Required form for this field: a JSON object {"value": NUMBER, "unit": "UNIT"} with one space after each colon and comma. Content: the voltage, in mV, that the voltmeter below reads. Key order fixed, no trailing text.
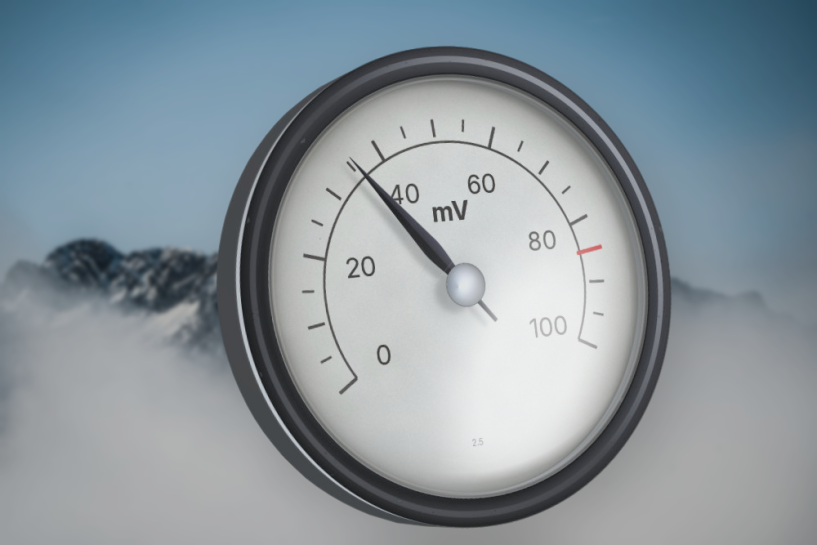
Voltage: {"value": 35, "unit": "mV"}
